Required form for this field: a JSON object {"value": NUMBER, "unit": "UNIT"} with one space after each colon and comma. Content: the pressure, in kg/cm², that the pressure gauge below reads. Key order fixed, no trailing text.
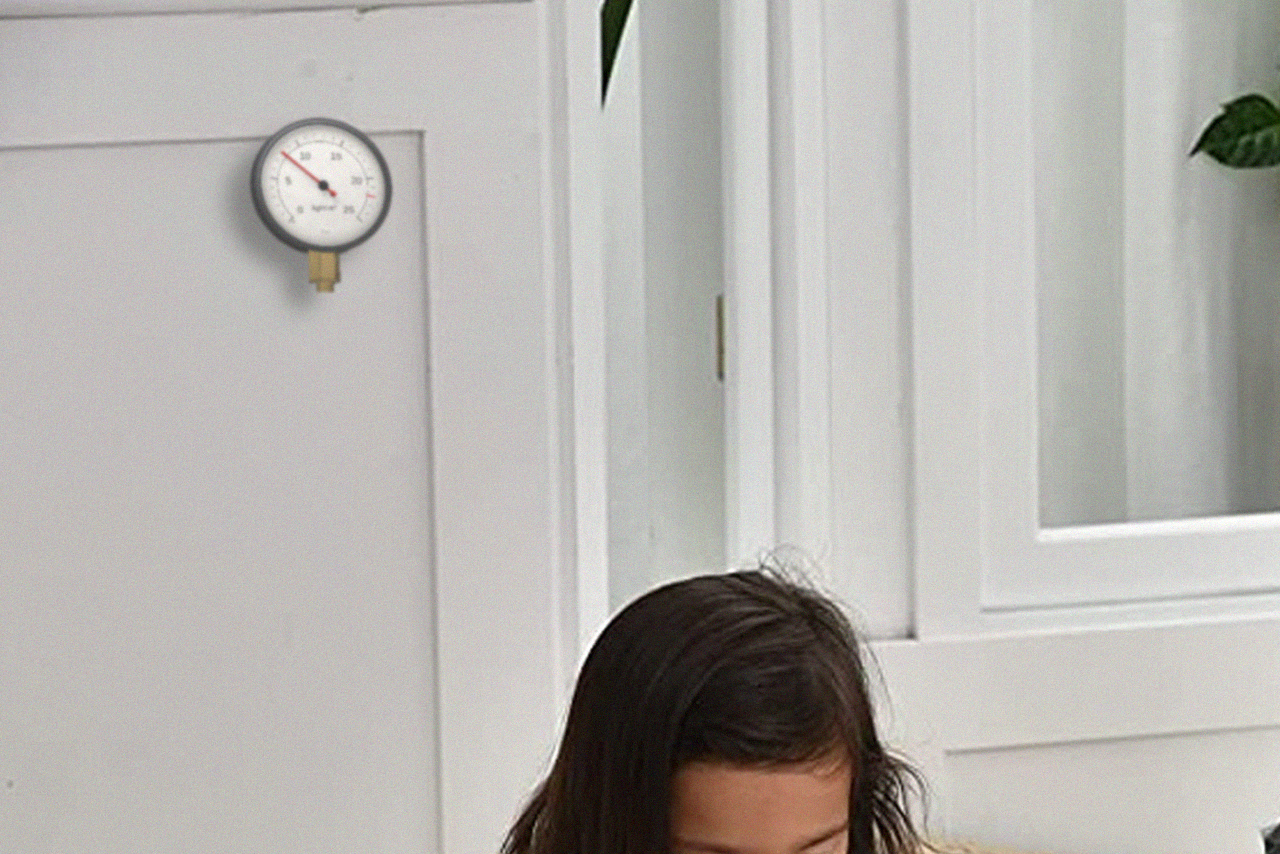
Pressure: {"value": 8, "unit": "kg/cm²"}
